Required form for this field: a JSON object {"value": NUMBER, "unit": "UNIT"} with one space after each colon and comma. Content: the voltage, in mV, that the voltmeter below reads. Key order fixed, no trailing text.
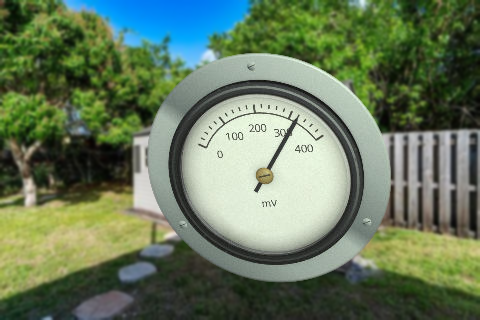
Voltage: {"value": 320, "unit": "mV"}
